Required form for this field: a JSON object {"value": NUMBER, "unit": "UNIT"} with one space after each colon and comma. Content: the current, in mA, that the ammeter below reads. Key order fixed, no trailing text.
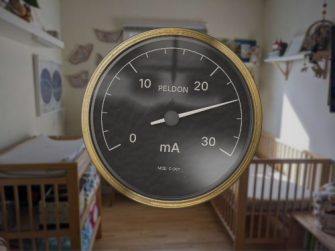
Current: {"value": 24, "unit": "mA"}
